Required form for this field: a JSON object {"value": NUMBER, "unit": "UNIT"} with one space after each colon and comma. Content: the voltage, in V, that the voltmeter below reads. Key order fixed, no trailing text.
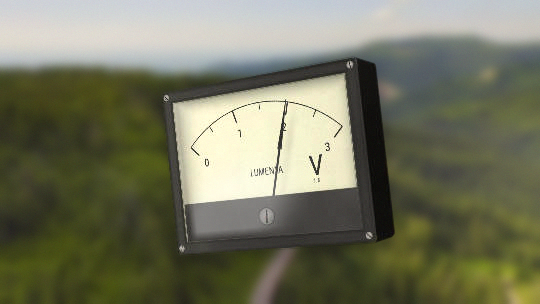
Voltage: {"value": 2, "unit": "V"}
